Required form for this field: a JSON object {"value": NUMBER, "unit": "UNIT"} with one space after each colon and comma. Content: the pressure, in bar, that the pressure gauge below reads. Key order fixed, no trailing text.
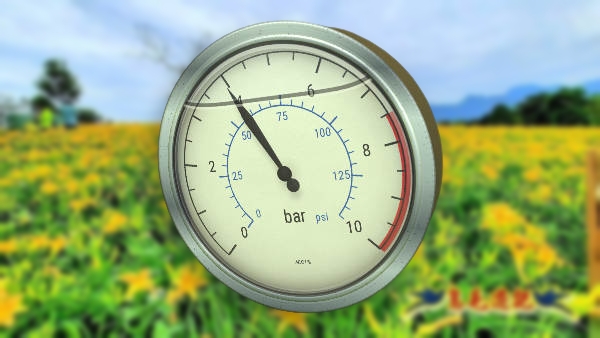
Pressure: {"value": 4, "unit": "bar"}
